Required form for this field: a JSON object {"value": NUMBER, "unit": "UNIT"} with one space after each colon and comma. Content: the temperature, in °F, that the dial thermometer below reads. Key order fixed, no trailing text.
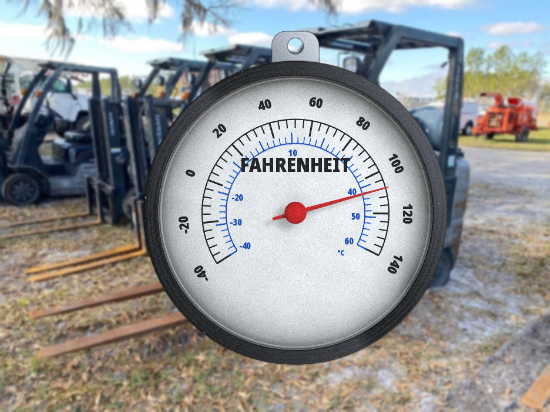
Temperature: {"value": 108, "unit": "°F"}
